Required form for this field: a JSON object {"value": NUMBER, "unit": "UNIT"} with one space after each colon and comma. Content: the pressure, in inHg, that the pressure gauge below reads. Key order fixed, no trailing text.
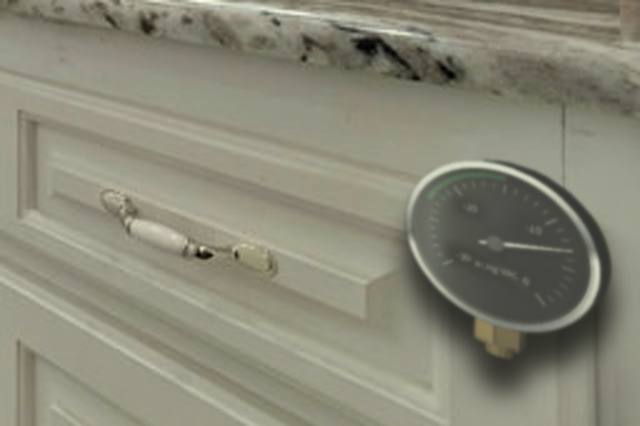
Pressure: {"value": -7, "unit": "inHg"}
